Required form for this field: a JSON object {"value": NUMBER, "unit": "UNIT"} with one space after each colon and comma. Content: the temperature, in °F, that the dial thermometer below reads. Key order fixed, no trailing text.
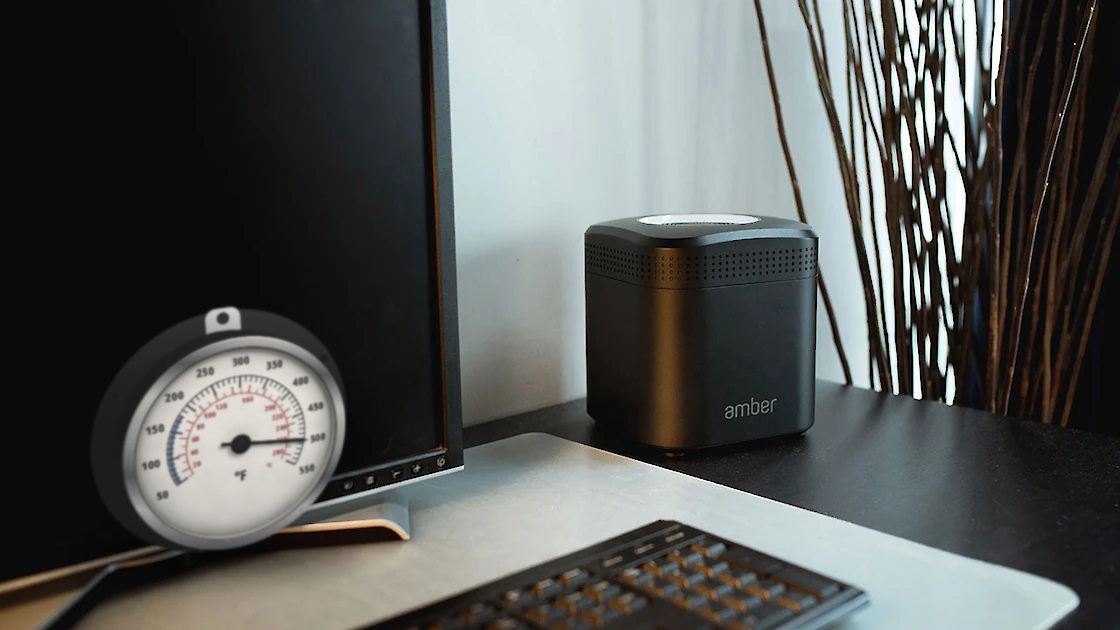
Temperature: {"value": 500, "unit": "°F"}
